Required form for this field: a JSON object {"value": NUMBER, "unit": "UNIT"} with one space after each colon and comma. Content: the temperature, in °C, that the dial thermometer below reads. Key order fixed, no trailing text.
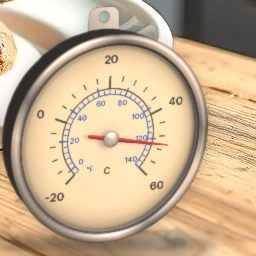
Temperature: {"value": 50, "unit": "°C"}
